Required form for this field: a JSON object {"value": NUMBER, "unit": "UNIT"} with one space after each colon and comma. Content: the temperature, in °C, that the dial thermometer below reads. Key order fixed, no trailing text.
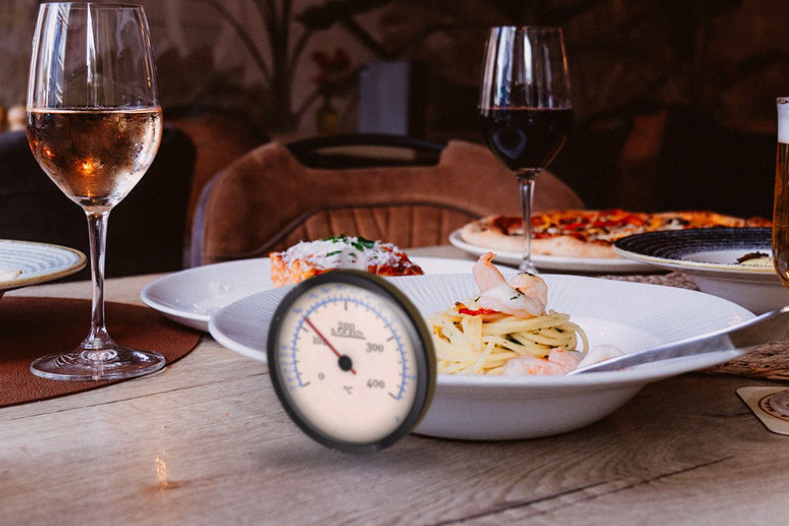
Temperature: {"value": 120, "unit": "°C"}
